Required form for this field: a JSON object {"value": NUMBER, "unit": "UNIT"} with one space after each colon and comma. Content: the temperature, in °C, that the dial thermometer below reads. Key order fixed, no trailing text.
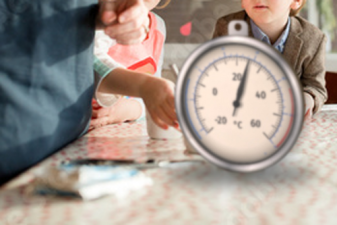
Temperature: {"value": 25, "unit": "°C"}
